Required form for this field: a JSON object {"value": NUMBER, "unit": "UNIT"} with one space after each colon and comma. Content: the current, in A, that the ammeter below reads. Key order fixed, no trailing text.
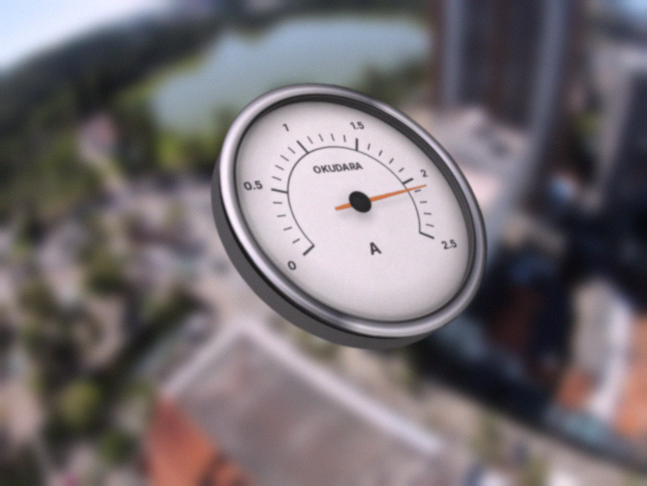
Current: {"value": 2.1, "unit": "A"}
